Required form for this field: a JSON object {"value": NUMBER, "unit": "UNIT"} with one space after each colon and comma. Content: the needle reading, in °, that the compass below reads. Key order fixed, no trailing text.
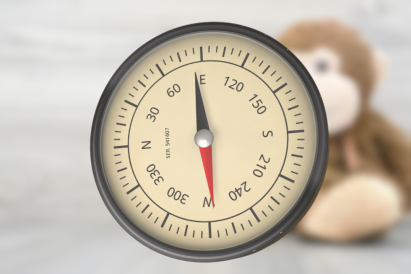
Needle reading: {"value": 265, "unit": "°"}
